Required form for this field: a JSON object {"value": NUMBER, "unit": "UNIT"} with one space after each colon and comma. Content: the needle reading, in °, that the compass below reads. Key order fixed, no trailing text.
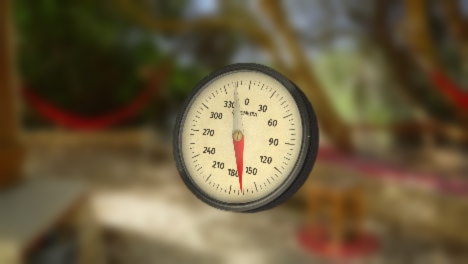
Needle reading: {"value": 165, "unit": "°"}
